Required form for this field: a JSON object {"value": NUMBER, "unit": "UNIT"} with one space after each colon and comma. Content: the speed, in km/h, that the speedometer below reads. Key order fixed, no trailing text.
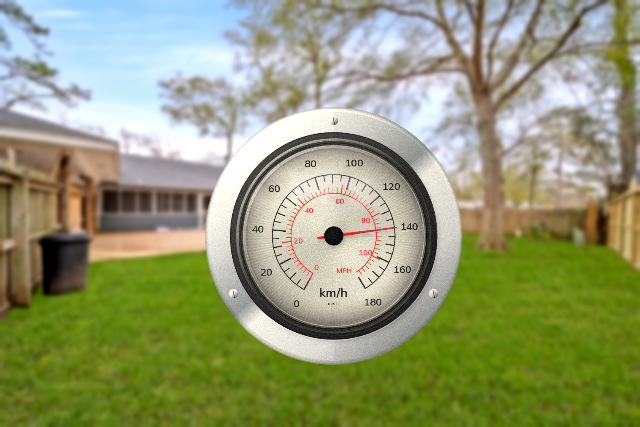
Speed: {"value": 140, "unit": "km/h"}
